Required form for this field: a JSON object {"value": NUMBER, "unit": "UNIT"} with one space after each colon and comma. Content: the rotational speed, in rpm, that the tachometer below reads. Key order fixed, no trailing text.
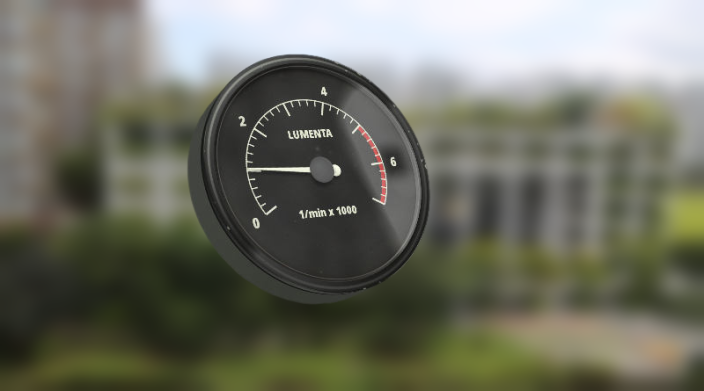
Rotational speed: {"value": 1000, "unit": "rpm"}
